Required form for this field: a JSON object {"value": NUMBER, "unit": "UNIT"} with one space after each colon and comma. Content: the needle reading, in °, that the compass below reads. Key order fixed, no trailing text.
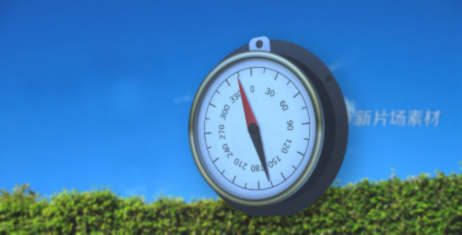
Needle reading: {"value": 345, "unit": "°"}
